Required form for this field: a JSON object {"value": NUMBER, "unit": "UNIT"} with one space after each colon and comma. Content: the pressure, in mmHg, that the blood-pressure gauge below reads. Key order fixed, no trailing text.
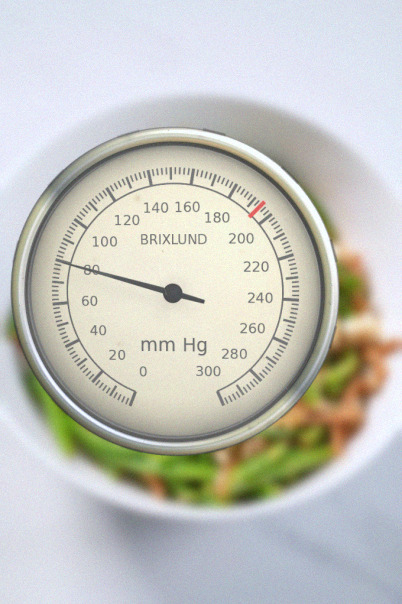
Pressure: {"value": 80, "unit": "mmHg"}
